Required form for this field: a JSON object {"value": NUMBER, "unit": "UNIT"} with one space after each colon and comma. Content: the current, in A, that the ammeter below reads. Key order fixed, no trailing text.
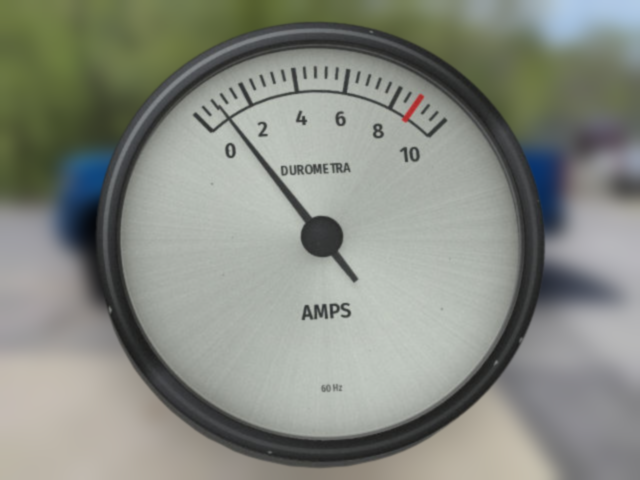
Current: {"value": 0.8, "unit": "A"}
